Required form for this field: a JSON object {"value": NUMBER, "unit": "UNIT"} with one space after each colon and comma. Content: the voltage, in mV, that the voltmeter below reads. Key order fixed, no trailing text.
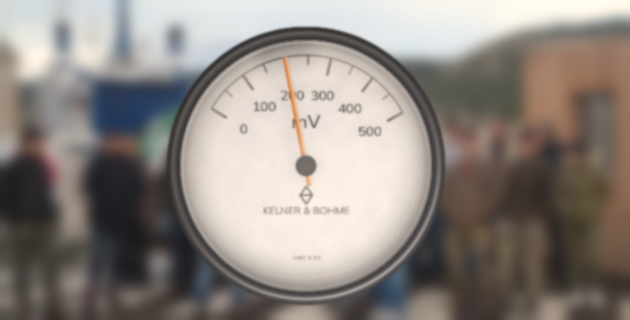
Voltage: {"value": 200, "unit": "mV"}
